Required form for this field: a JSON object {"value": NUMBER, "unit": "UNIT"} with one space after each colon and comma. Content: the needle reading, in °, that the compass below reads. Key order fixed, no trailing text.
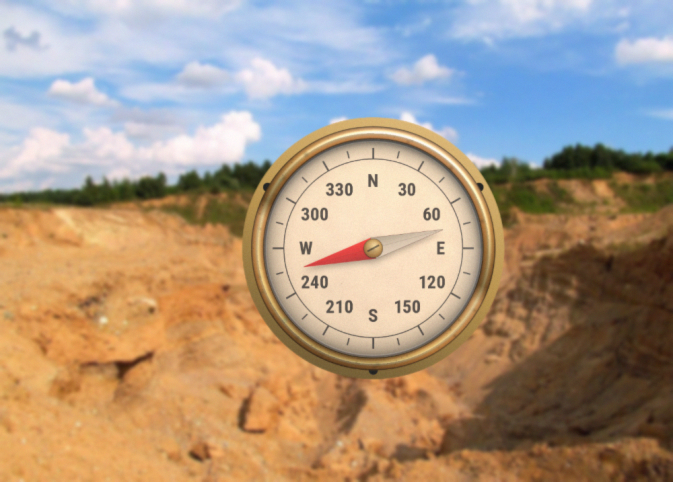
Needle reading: {"value": 255, "unit": "°"}
